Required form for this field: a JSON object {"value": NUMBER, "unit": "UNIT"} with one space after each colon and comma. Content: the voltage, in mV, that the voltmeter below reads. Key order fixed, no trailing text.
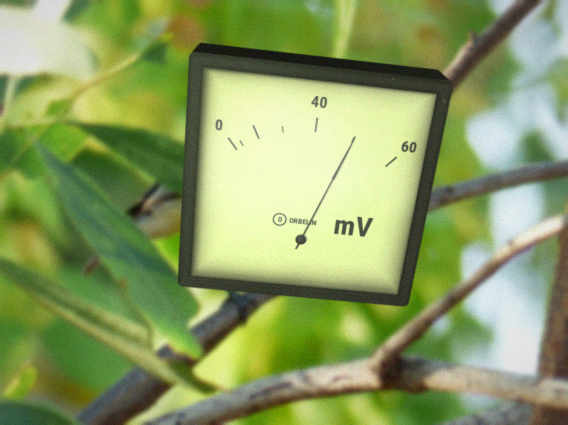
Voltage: {"value": 50, "unit": "mV"}
